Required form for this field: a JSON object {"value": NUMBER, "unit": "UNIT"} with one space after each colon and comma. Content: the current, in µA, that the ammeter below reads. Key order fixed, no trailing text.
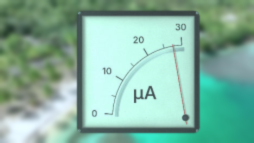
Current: {"value": 27.5, "unit": "µA"}
